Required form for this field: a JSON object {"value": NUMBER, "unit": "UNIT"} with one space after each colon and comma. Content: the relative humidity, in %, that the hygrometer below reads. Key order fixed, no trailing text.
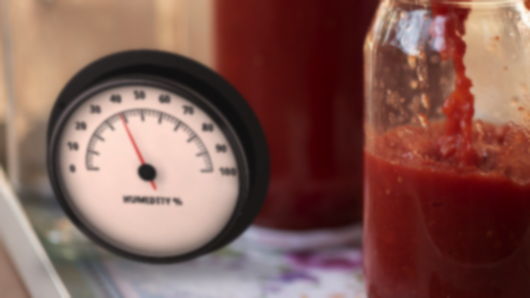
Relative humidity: {"value": 40, "unit": "%"}
